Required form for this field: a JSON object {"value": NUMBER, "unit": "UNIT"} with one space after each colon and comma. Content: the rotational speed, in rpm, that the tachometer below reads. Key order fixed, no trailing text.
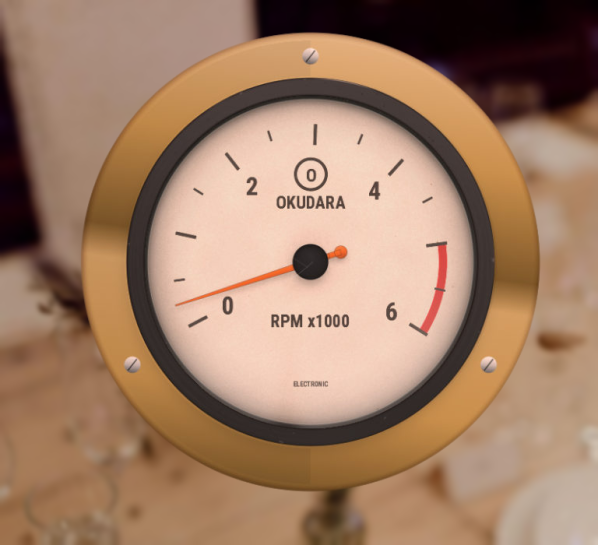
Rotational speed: {"value": 250, "unit": "rpm"}
